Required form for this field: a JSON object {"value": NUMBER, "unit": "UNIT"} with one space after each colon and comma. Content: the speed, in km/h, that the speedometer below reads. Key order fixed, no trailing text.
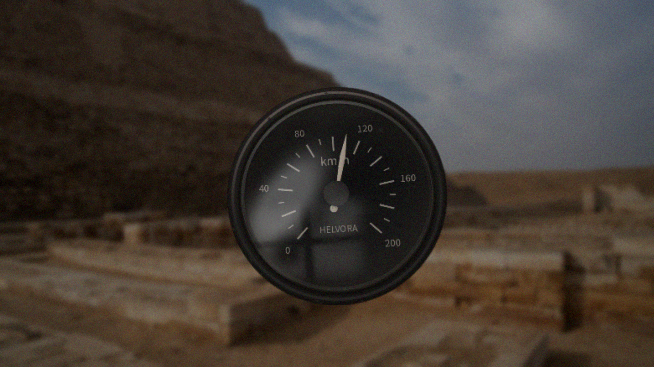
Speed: {"value": 110, "unit": "km/h"}
